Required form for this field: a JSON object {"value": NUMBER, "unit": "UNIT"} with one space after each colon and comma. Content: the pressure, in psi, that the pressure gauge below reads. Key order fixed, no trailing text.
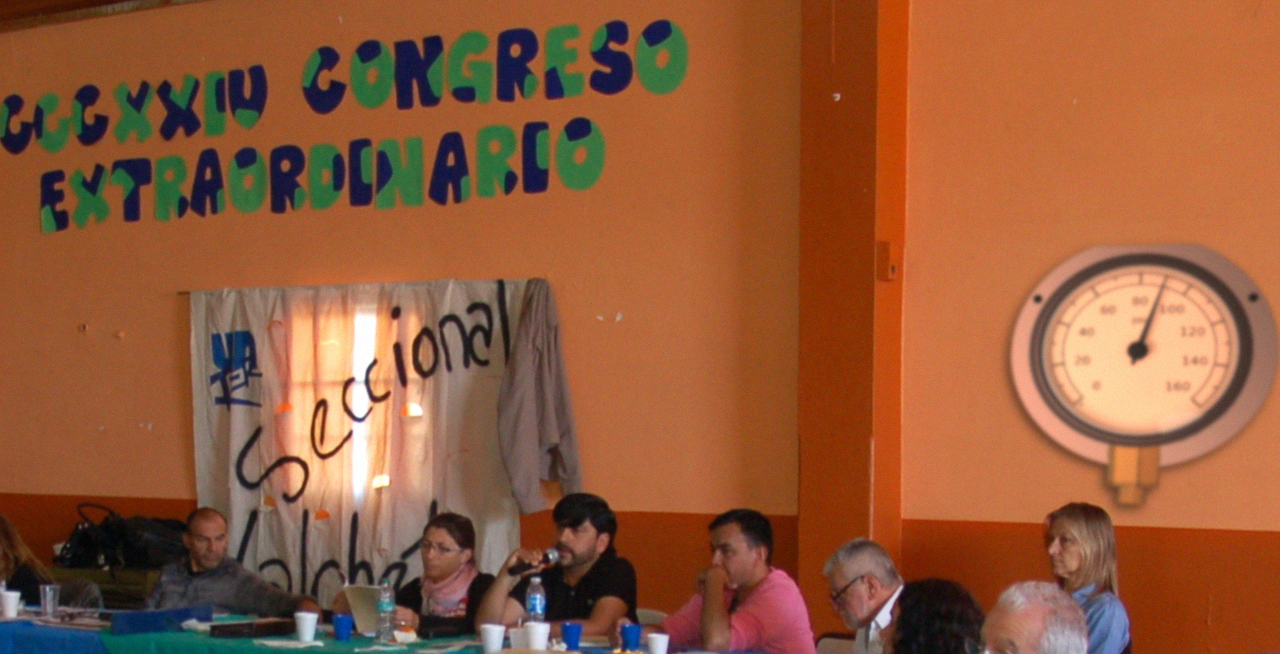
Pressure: {"value": 90, "unit": "psi"}
